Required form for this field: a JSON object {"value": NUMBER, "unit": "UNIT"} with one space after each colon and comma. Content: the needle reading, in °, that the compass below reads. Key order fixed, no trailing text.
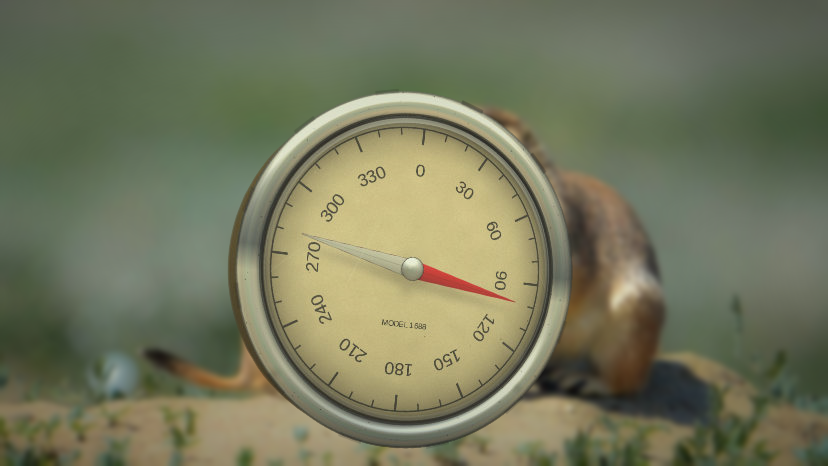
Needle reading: {"value": 100, "unit": "°"}
